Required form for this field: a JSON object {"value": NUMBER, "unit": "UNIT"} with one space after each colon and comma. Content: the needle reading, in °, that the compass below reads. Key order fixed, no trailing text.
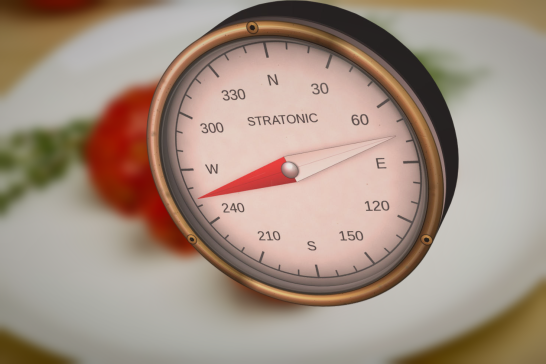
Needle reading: {"value": 255, "unit": "°"}
